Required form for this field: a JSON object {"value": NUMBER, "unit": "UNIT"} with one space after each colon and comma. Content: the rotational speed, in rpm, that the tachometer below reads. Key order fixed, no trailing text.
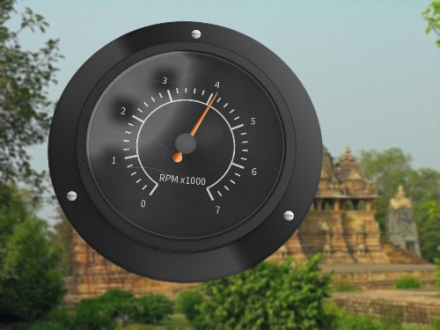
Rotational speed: {"value": 4100, "unit": "rpm"}
